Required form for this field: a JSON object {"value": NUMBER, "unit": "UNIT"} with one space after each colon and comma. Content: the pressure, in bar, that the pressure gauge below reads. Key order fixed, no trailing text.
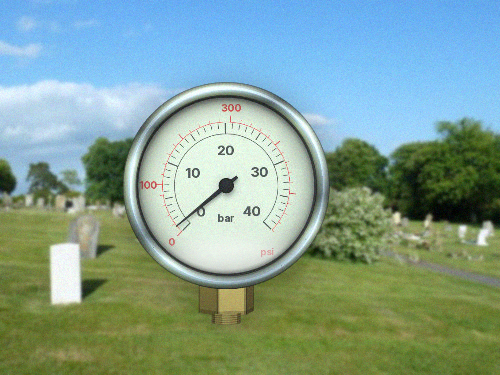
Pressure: {"value": 1, "unit": "bar"}
